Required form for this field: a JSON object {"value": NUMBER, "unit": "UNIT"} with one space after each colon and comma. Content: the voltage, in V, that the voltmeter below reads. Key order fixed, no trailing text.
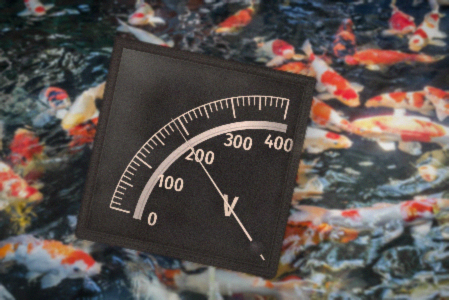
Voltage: {"value": 190, "unit": "V"}
